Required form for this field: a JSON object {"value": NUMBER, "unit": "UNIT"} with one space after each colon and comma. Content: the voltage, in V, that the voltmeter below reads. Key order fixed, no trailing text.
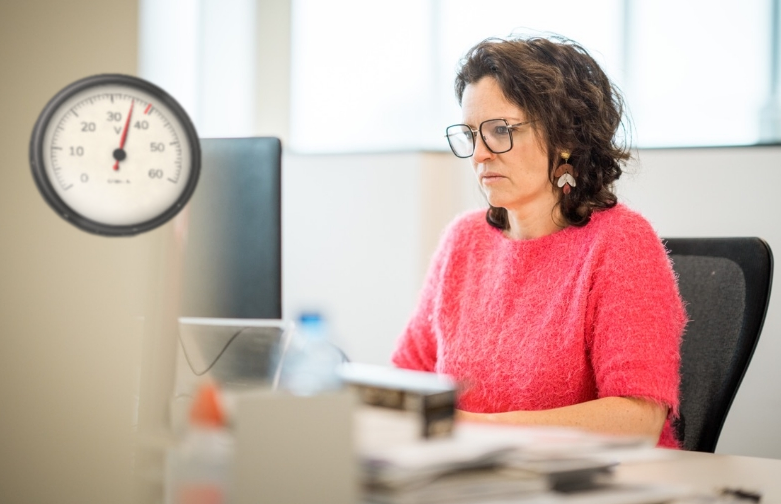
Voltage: {"value": 35, "unit": "V"}
